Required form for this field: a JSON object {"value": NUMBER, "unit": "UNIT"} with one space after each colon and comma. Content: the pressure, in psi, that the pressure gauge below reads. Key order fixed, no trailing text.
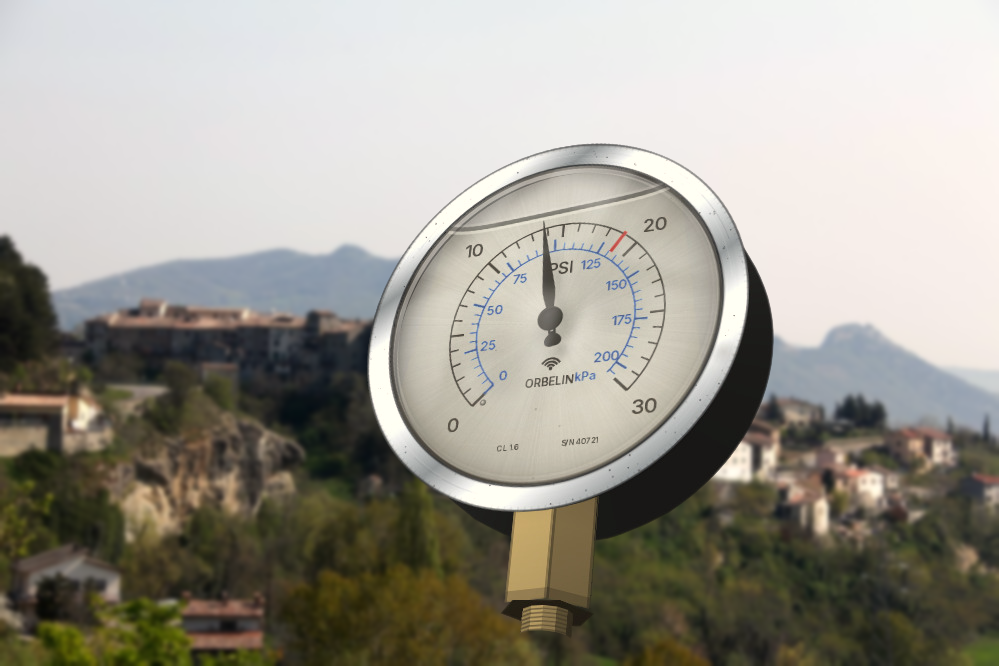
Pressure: {"value": 14, "unit": "psi"}
